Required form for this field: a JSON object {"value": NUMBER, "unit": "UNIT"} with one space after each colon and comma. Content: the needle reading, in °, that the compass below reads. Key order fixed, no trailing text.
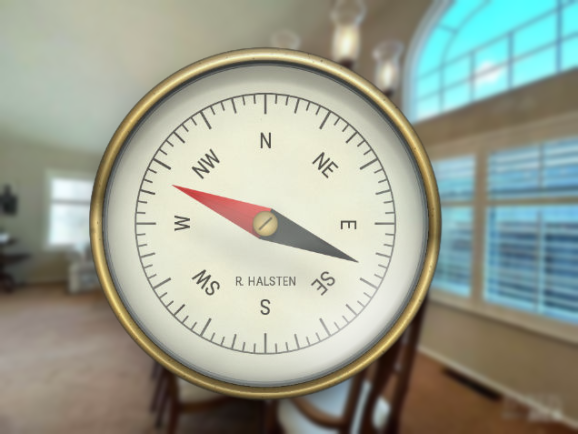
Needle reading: {"value": 292.5, "unit": "°"}
